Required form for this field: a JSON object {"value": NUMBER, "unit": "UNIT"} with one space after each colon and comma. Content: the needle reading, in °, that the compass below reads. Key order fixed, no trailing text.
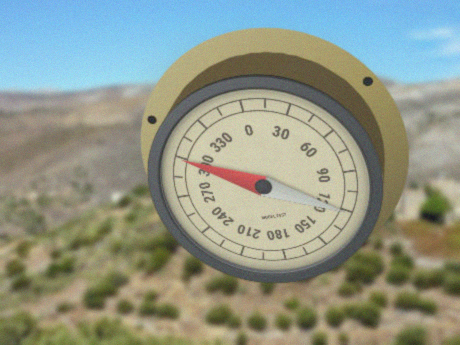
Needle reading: {"value": 300, "unit": "°"}
